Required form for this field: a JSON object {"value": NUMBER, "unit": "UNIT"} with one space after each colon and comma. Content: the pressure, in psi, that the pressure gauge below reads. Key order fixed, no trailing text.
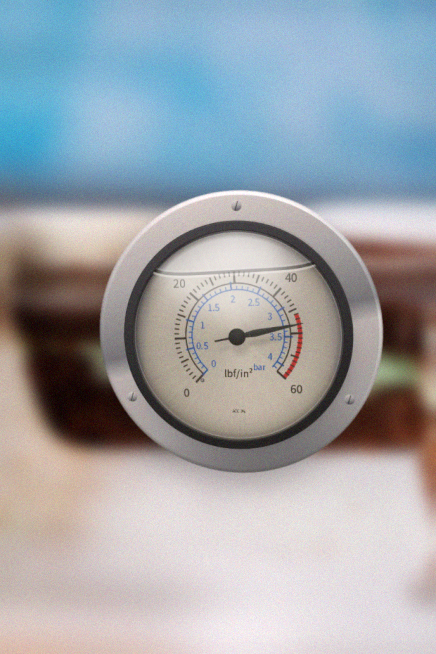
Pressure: {"value": 48, "unit": "psi"}
